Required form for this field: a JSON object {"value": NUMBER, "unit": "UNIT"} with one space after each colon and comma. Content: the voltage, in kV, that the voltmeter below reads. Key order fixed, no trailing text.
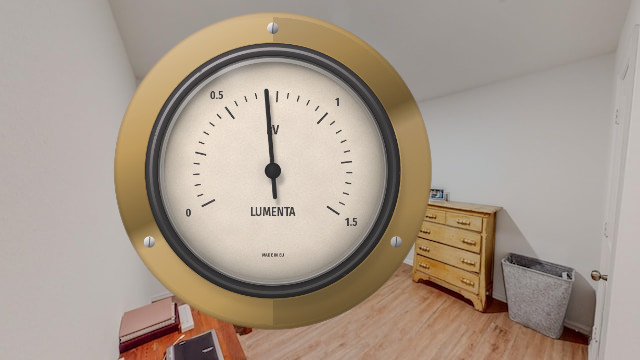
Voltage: {"value": 0.7, "unit": "kV"}
